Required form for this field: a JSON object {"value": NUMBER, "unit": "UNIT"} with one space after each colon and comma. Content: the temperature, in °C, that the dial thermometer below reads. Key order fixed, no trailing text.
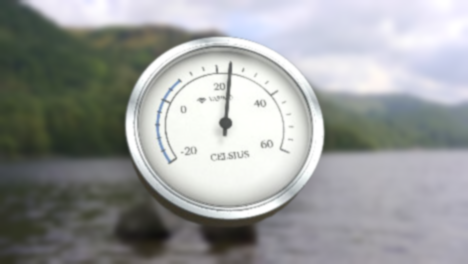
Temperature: {"value": 24, "unit": "°C"}
